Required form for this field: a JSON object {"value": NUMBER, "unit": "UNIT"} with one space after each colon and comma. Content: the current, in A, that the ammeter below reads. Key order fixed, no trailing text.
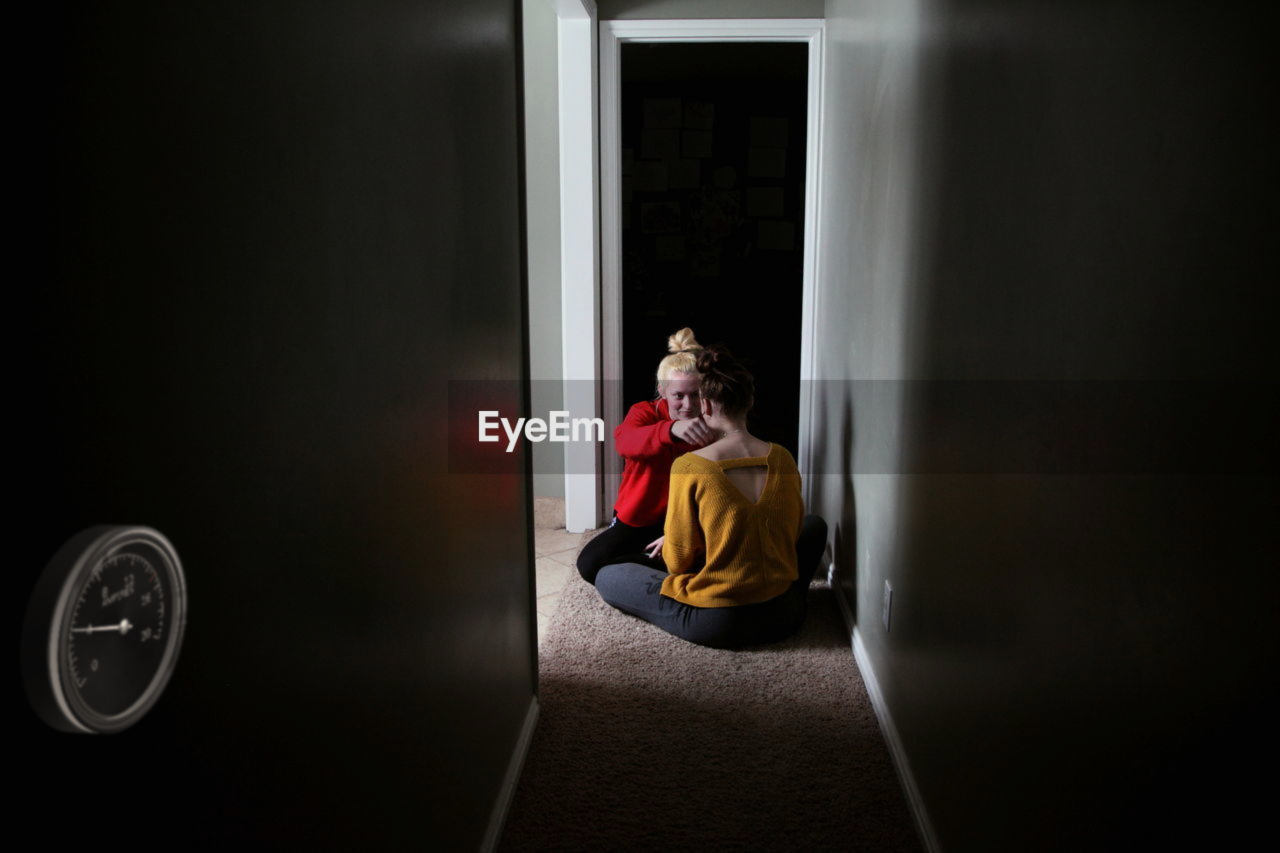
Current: {"value": 4, "unit": "A"}
